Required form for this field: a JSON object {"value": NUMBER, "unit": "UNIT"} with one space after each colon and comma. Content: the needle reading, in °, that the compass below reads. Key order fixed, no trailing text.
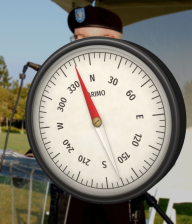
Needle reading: {"value": 345, "unit": "°"}
